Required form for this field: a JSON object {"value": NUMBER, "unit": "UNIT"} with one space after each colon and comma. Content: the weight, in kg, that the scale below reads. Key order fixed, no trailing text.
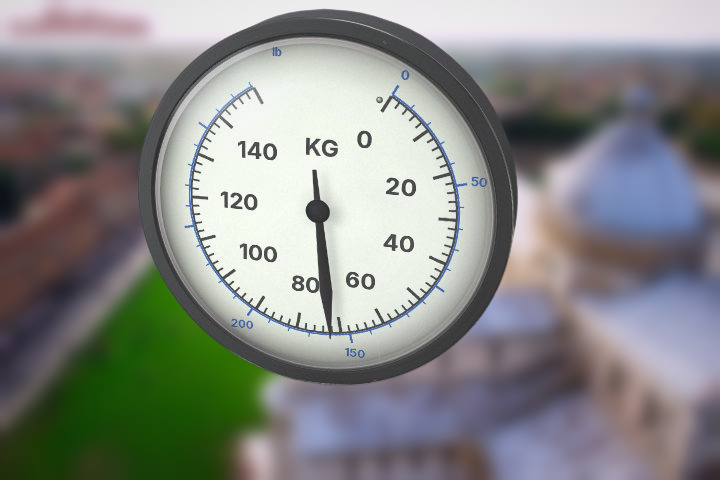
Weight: {"value": 72, "unit": "kg"}
